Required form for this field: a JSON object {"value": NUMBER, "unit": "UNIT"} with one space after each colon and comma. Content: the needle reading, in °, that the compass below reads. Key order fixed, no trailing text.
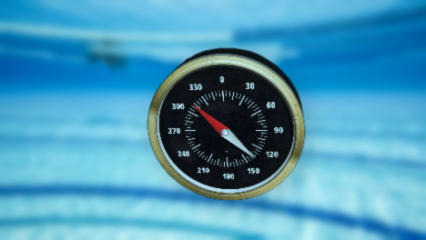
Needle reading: {"value": 315, "unit": "°"}
